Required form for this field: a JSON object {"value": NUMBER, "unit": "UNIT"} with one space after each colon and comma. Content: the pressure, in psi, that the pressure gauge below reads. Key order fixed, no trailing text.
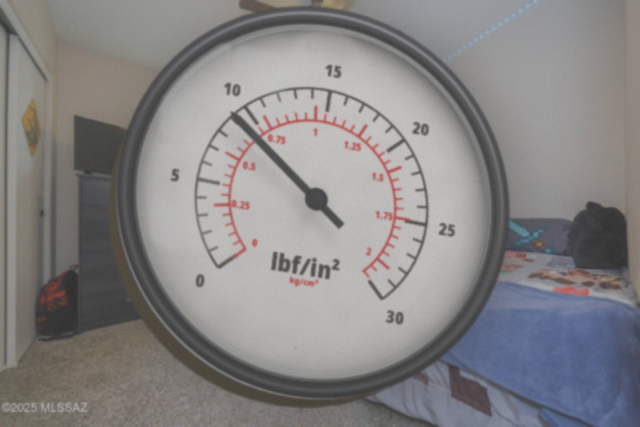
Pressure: {"value": 9, "unit": "psi"}
